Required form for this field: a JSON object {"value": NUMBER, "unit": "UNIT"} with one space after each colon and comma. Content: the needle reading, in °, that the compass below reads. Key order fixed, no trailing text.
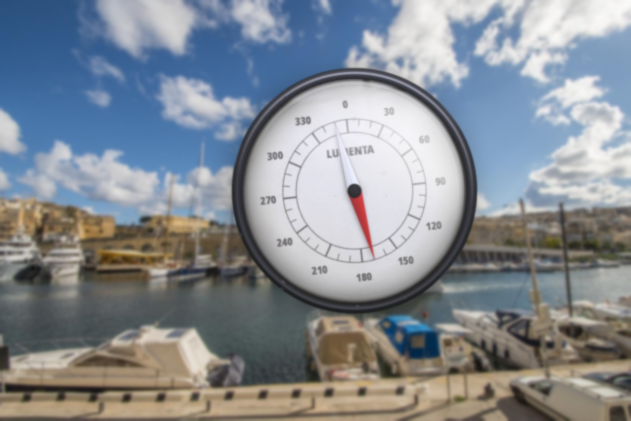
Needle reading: {"value": 170, "unit": "°"}
